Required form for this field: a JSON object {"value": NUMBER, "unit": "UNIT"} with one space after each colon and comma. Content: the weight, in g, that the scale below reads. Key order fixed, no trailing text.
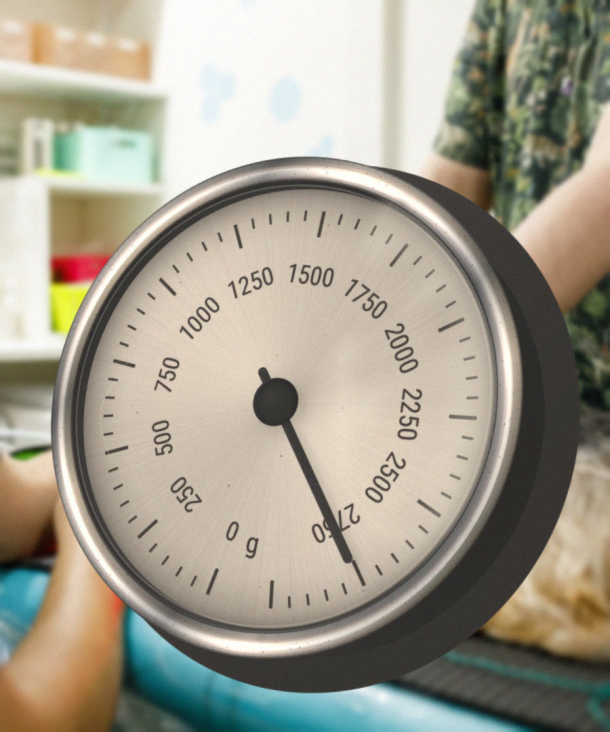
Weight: {"value": 2750, "unit": "g"}
